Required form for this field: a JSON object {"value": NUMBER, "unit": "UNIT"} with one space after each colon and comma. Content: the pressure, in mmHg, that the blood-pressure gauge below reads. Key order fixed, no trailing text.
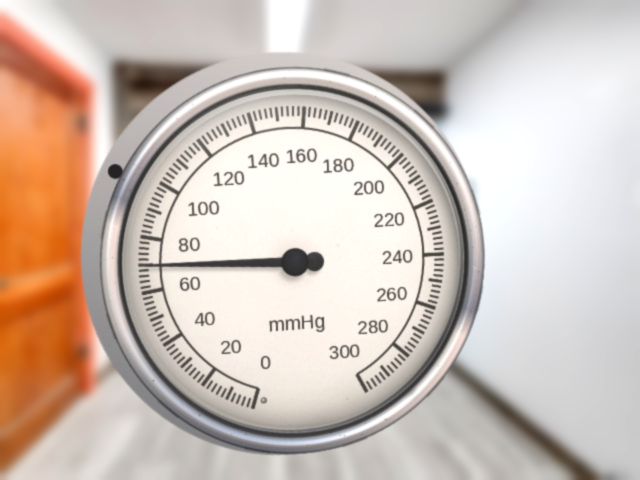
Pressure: {"value": 70, "unit": "mmHg"}
